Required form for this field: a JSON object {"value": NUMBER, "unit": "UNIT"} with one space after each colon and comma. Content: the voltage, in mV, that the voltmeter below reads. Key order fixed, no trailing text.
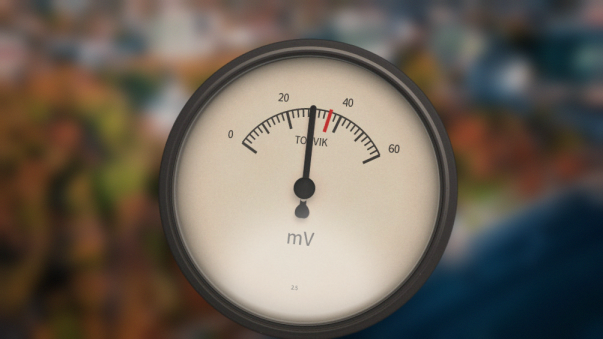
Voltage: {"value": 30, "unit": "mV"}
